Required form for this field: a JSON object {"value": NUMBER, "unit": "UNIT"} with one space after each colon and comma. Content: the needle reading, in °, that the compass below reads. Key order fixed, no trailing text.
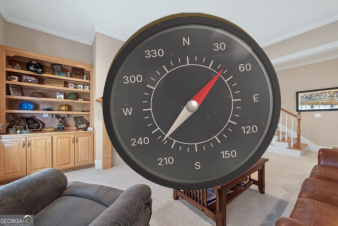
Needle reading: {"value": 45, "unit": "°"}
